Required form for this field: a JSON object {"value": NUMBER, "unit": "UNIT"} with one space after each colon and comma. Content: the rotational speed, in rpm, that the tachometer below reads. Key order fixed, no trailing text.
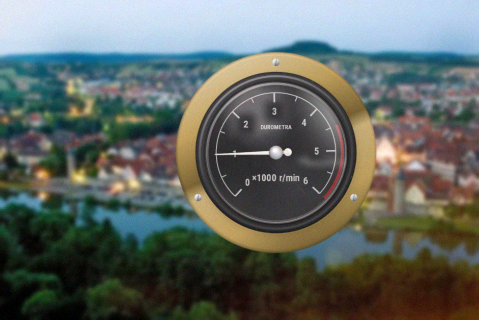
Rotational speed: {"value": 1000, "unit": "rpm"}
